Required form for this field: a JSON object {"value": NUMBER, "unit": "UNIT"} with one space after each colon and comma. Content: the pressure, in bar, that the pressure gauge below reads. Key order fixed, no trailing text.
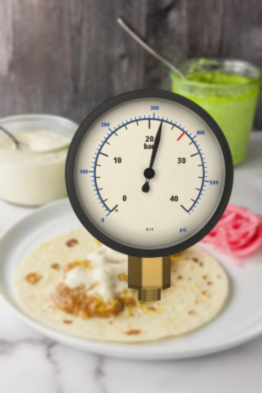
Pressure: {"value": 22, "unit": "bar"}
